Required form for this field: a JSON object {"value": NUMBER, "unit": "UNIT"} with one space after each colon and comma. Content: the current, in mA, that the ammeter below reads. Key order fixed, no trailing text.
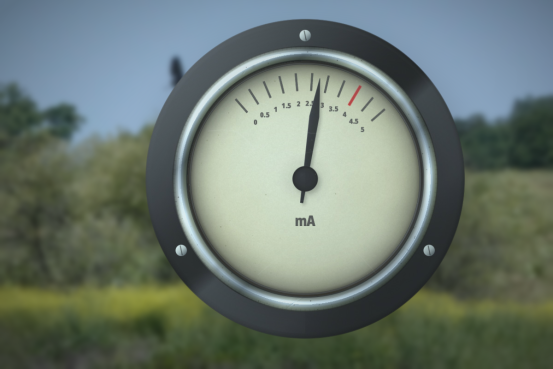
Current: {"value": 2.75, "unit": "mA"}
